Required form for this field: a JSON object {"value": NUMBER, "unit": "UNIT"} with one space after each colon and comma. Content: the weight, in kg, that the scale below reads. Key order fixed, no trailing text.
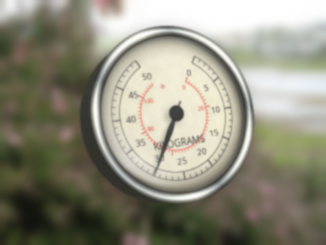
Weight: {"value": 30, "unit": "kg"}
